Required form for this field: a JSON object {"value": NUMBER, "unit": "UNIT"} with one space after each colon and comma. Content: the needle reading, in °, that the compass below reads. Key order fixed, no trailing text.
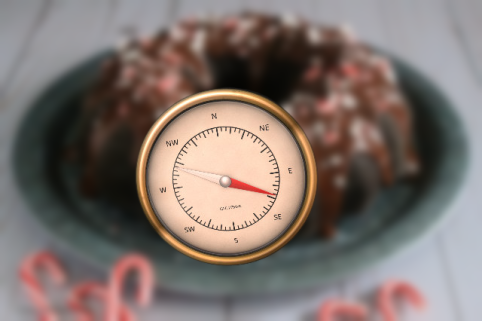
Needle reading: {"value": 115, "unit": "°"}
